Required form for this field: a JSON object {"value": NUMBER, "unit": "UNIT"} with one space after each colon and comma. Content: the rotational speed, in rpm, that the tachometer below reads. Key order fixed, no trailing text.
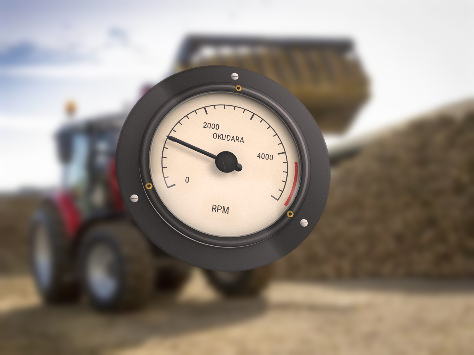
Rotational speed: {"value": 1000, "unit": "rpm"}
